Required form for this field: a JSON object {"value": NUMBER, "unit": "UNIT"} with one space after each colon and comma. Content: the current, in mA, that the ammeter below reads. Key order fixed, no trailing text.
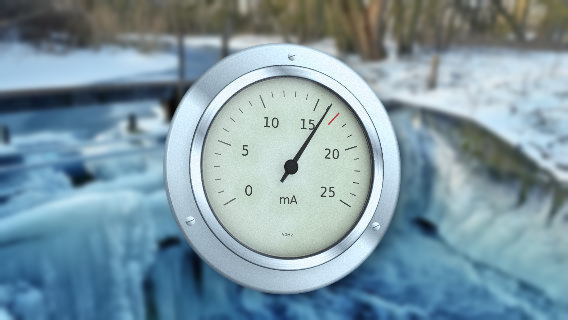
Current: {"value": 16, "unit": "mA"}
